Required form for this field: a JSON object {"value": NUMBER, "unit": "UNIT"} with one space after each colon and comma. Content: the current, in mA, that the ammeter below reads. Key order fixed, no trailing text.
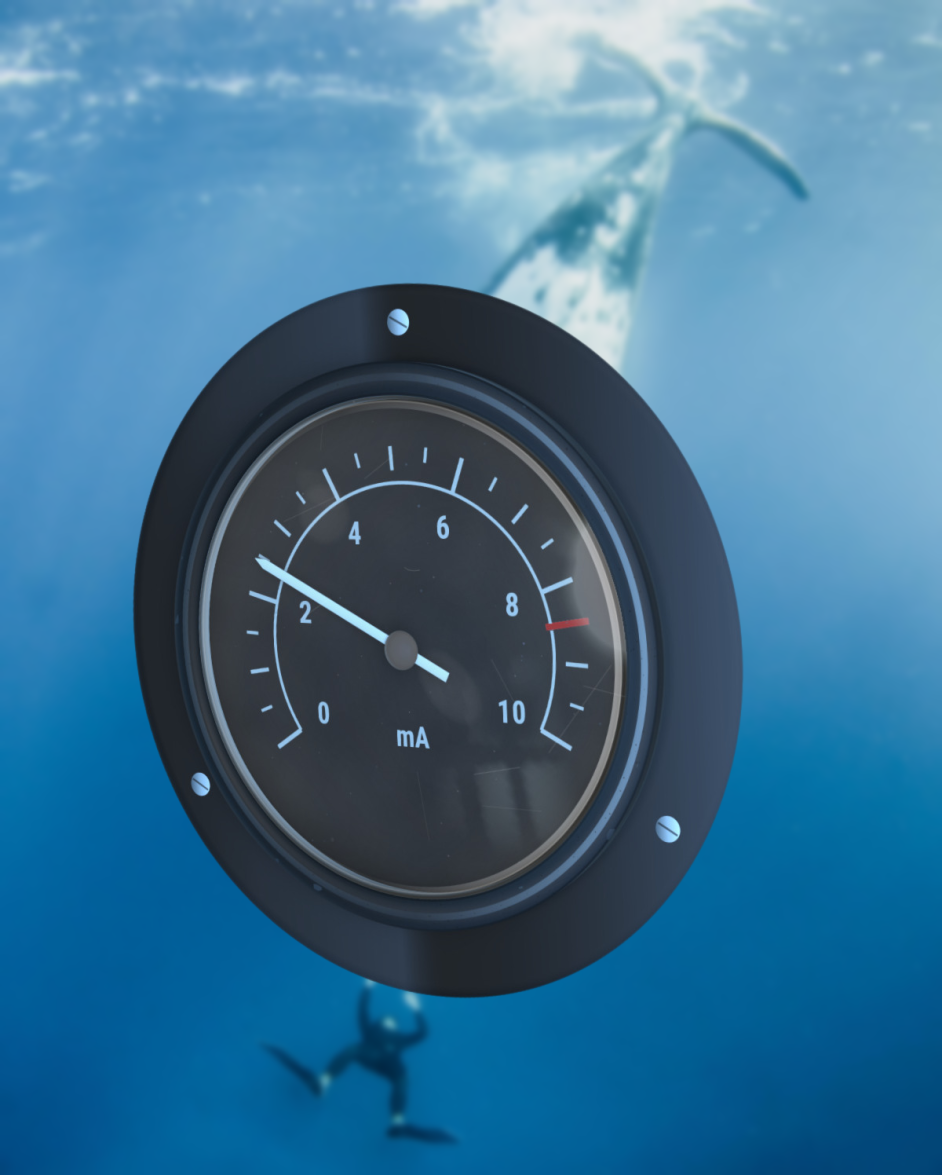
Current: {"value": 2.5, "unit": "mA"}
